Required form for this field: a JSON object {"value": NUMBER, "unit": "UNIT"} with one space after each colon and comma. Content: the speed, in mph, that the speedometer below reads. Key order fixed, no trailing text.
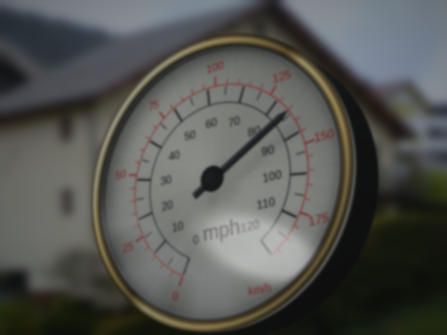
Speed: {"value": 85, "unit": "mph"}
